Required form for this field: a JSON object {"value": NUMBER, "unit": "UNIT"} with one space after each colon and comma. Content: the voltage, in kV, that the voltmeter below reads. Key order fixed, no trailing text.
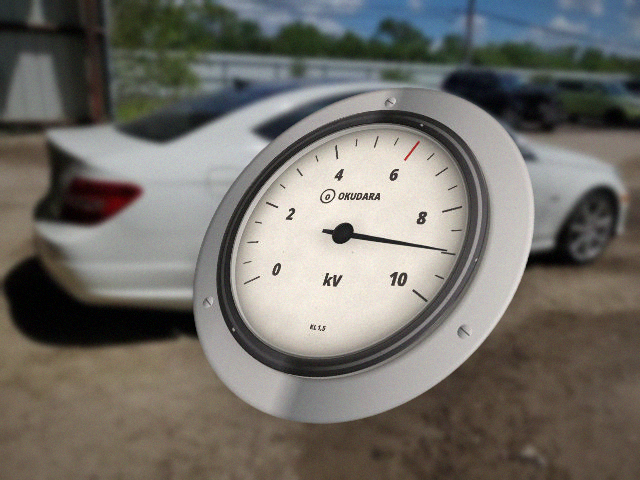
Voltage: {"value": 9, "unit": "kV"}
